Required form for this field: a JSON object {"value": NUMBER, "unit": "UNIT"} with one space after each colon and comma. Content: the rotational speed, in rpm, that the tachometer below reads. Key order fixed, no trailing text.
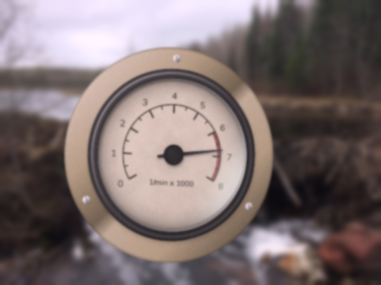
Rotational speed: {"value": 6750, "unit": "rpm"}
